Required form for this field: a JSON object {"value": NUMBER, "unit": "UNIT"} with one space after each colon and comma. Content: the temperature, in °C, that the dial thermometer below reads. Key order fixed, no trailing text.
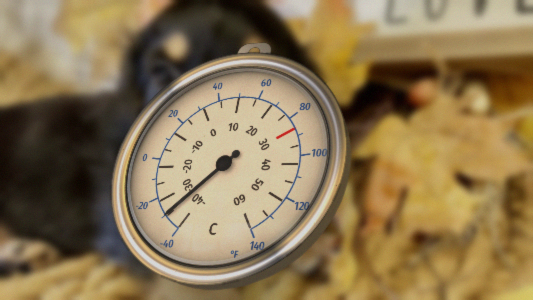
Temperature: {"value": -35, "unit": "°C"}
